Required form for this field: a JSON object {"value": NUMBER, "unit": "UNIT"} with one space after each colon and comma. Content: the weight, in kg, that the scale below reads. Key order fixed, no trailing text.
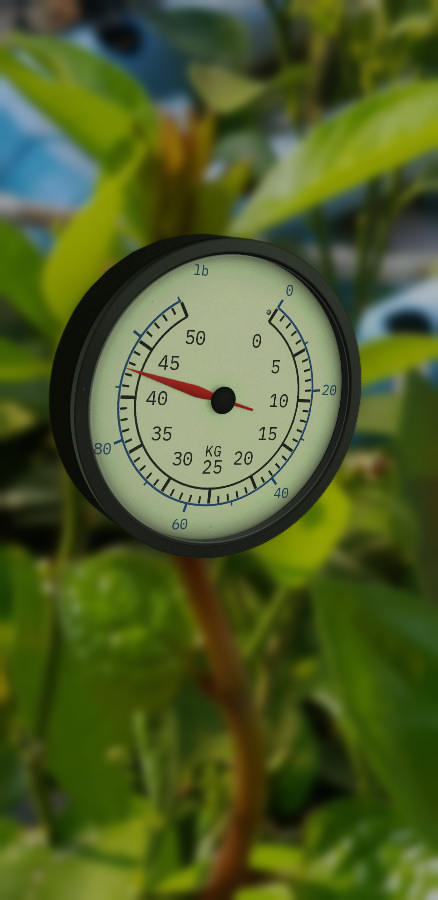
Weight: {"value": 42.5, "unit": "kg"}
